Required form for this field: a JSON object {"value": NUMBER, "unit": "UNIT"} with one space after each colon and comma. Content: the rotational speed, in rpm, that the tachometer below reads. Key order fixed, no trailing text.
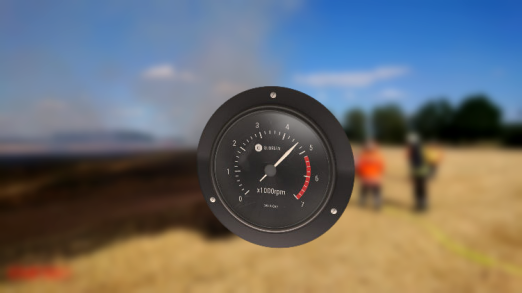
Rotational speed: {"value": 4600, "unit": "rpm"}
